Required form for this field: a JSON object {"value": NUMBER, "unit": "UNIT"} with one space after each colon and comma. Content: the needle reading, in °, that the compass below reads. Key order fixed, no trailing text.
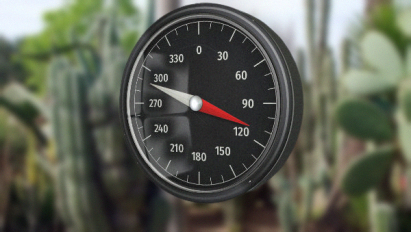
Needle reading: {"value": 110, "unit": "°"}
